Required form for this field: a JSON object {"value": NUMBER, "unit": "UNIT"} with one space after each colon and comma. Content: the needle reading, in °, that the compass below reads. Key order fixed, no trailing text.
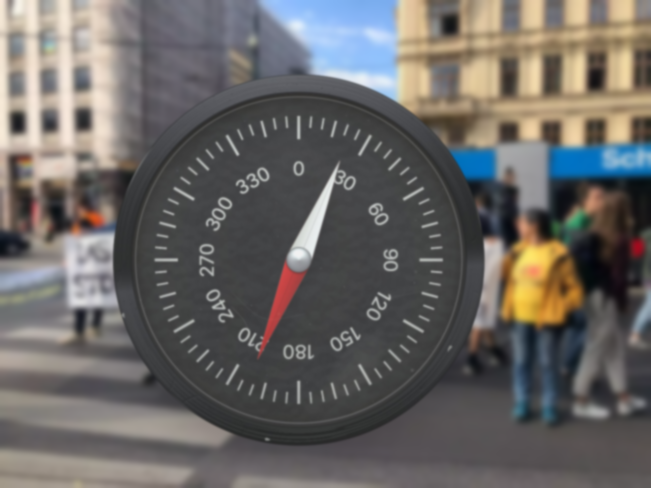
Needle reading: {"value": 202.5, "unit": "°"}
